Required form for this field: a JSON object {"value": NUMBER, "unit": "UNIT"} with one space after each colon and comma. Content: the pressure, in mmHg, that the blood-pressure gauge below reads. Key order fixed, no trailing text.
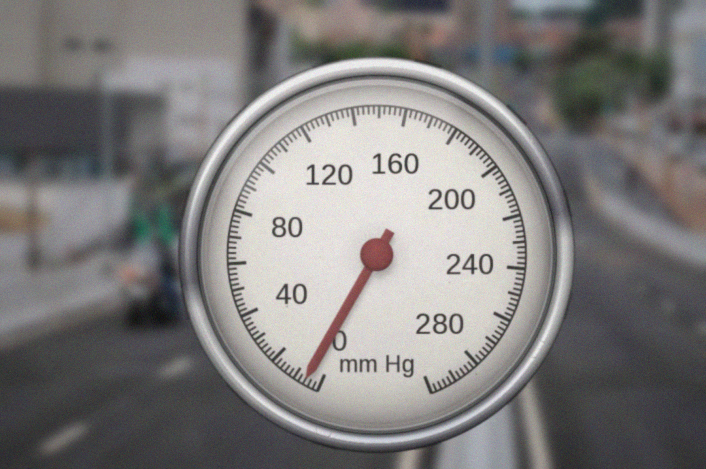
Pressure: {"value": 6, "unit": "mmHg"}
